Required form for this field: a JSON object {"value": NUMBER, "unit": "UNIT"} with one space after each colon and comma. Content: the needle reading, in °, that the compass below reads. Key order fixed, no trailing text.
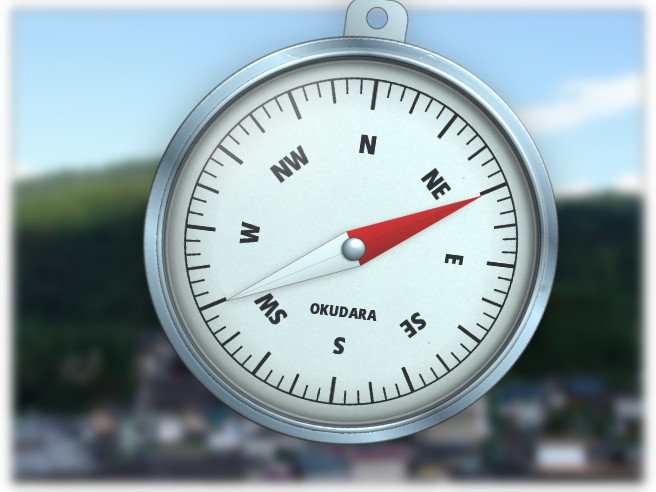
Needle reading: {"value": 60, "unit": "°"}
